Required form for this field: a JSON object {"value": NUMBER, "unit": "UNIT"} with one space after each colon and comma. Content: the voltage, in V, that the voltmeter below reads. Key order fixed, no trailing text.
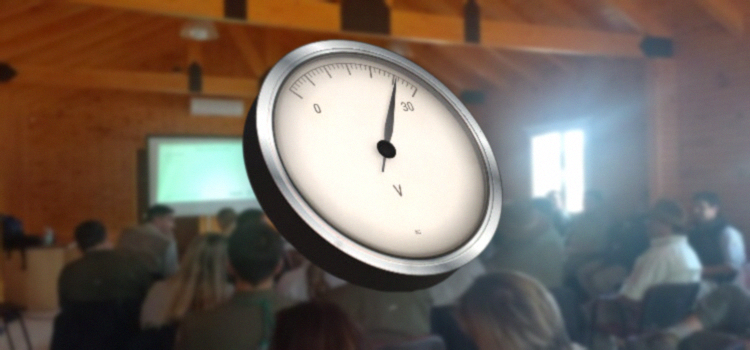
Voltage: {"value": 25, "unit": "V"}
